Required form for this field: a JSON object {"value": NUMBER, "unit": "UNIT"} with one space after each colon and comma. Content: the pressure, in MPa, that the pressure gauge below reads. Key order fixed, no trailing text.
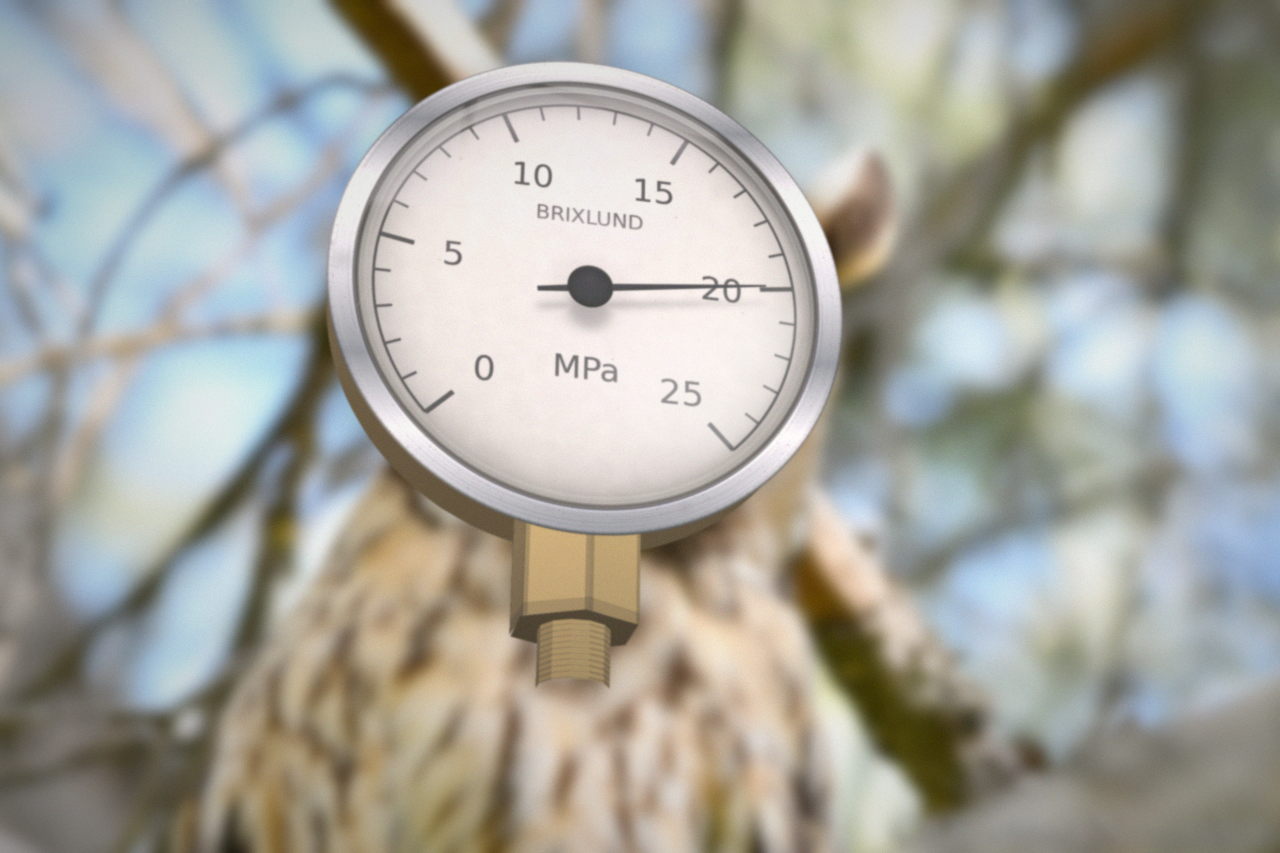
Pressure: {"value": 20, "unit": "MPa"}
